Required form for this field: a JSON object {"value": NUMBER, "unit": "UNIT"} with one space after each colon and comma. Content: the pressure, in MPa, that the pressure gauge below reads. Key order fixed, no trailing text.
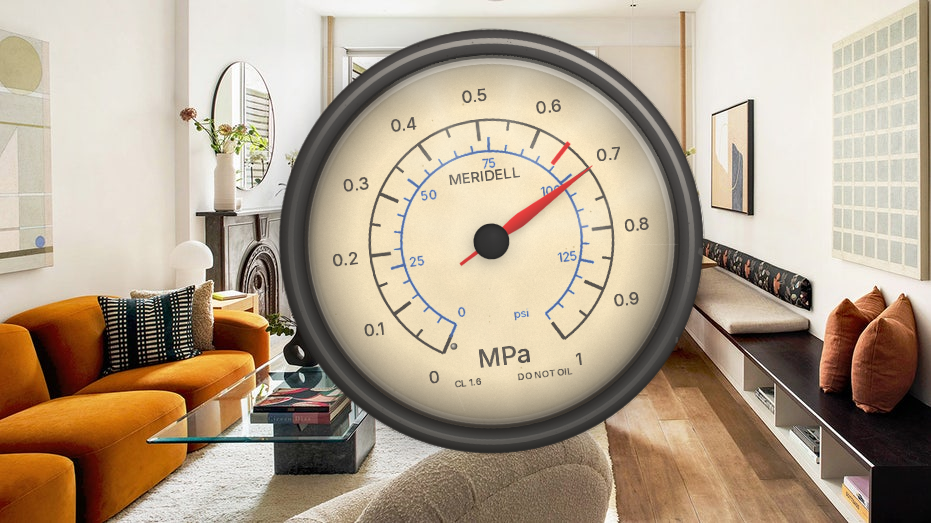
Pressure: {"value": 0.7, "unit": "MPa"}
